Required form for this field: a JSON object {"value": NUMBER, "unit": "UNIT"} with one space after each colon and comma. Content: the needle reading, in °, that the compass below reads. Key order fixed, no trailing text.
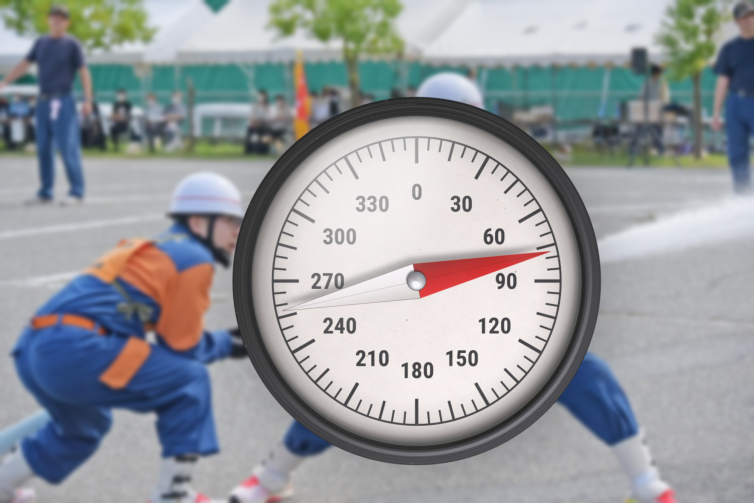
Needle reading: {"value": 77.5, "unit": "°"}
